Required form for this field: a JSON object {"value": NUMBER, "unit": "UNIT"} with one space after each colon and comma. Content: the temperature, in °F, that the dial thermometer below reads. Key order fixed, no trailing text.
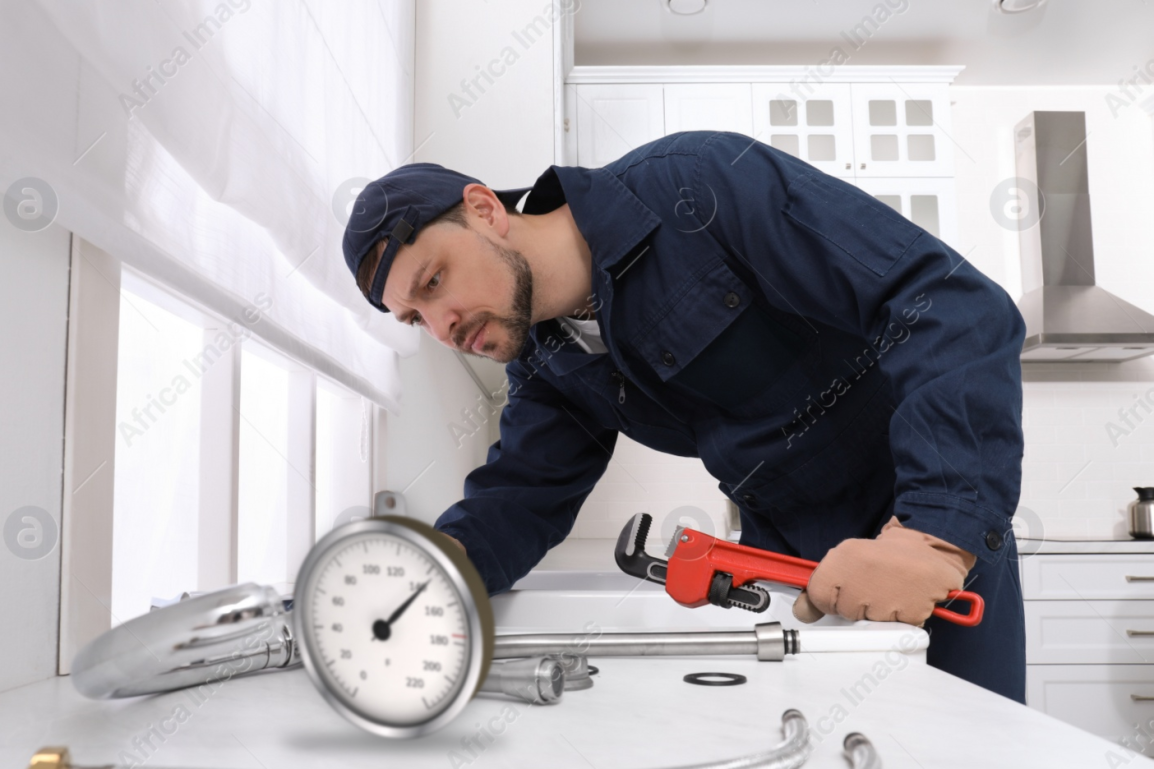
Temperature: {"value": 144, "unit": "°F"}
